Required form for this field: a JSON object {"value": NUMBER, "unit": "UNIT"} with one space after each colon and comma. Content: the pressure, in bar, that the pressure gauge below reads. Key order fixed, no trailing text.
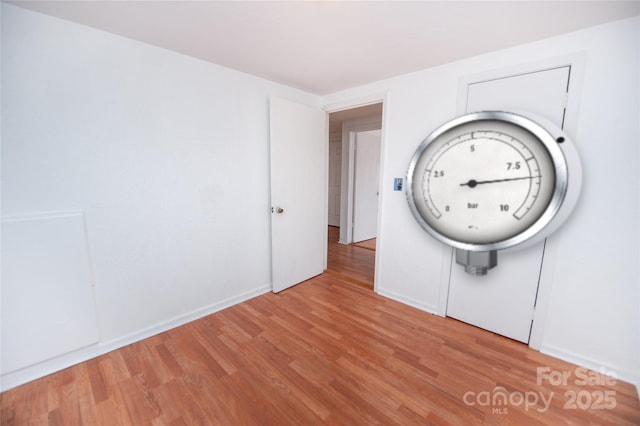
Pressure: {"value": 8.25, "unit": "bar"}
